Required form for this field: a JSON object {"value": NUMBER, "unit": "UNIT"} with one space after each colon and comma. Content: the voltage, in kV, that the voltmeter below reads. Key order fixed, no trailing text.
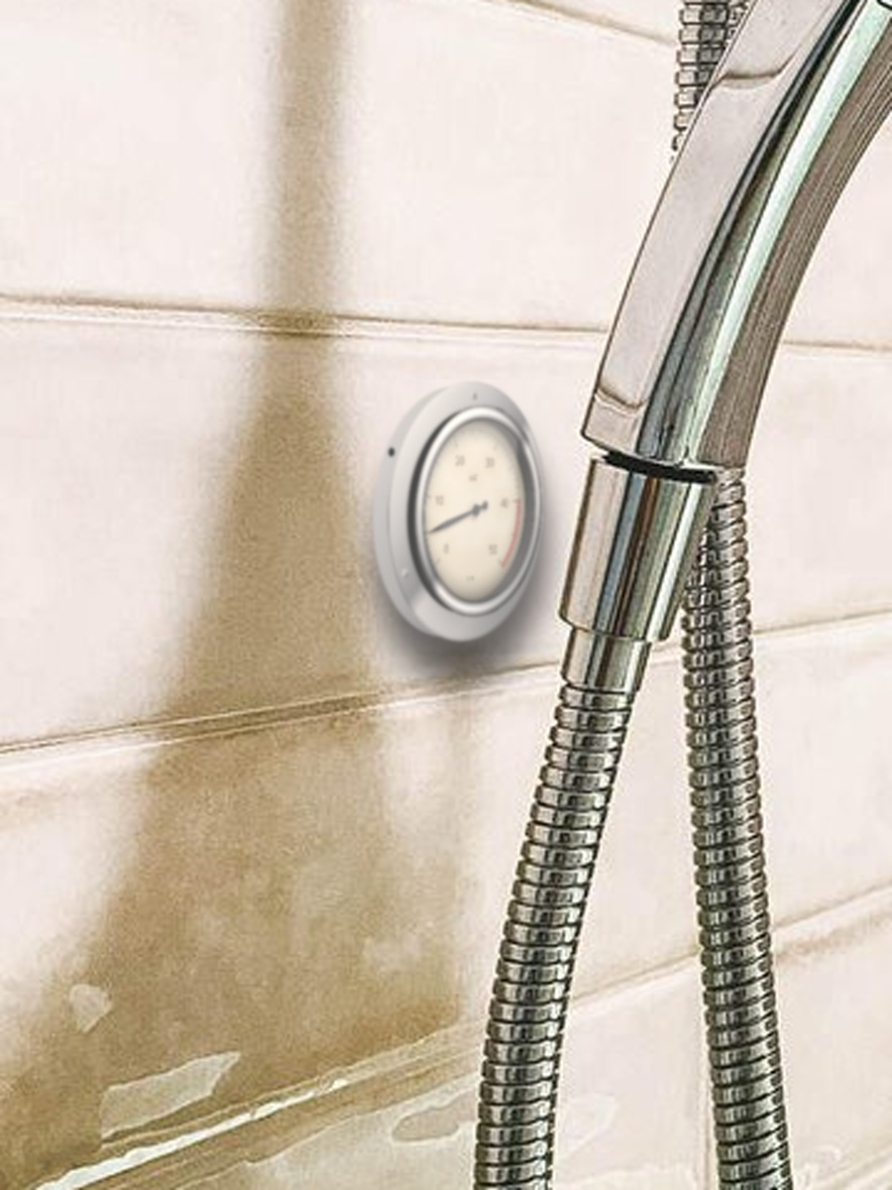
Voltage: {"value": 5, "unit": "kV"}
